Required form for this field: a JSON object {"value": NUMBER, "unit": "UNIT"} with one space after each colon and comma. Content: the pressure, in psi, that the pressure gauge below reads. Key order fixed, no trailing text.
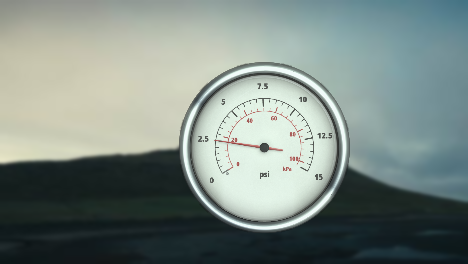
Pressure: {"value": 2.5, "unit": "psi"}
